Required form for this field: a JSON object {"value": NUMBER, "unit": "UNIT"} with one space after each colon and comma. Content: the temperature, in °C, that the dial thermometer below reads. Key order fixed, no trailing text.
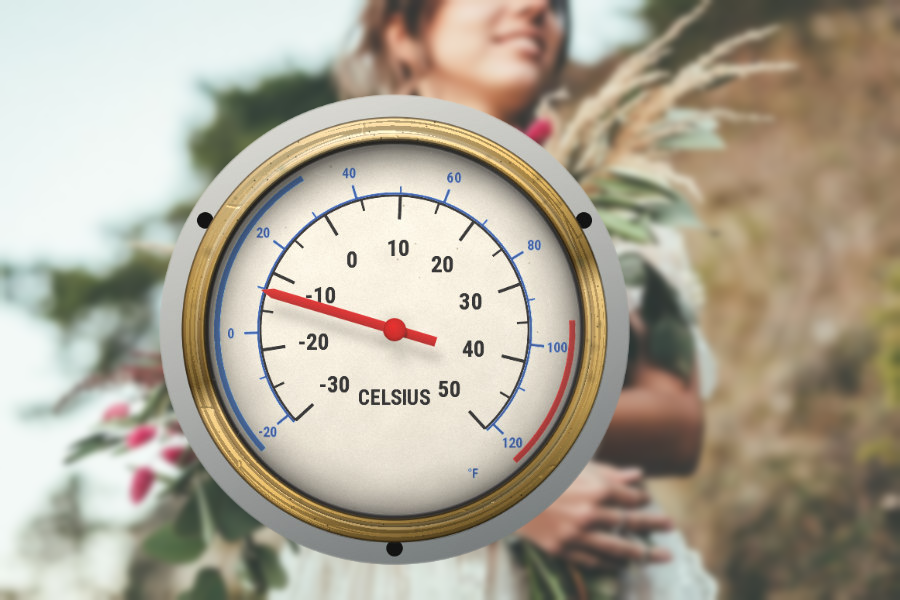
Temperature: {"value": -12.5, "unit": "°C"}
